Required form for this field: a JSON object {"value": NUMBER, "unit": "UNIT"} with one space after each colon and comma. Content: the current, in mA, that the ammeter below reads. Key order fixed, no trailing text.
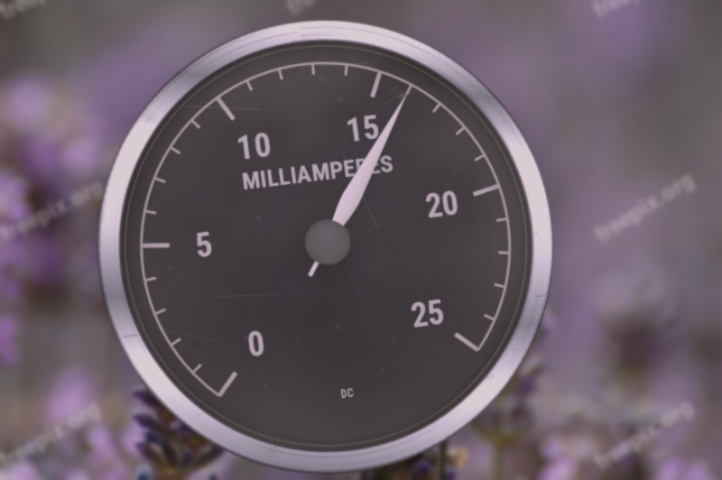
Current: {"value": 16, "unit": "mA"}
